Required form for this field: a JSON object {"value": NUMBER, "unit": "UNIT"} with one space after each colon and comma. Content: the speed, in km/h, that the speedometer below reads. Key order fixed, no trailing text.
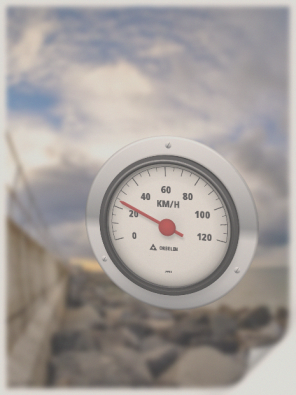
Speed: {"value": 25, "unit": "km/h"}
